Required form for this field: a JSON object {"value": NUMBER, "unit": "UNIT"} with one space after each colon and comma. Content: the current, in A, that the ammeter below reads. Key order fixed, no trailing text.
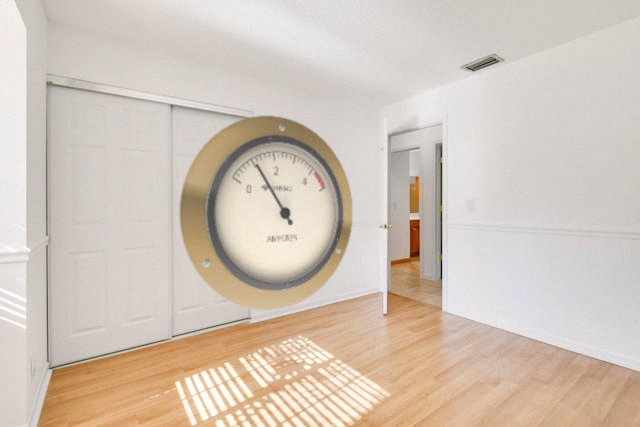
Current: {"value": 1, "unit": "A"}
